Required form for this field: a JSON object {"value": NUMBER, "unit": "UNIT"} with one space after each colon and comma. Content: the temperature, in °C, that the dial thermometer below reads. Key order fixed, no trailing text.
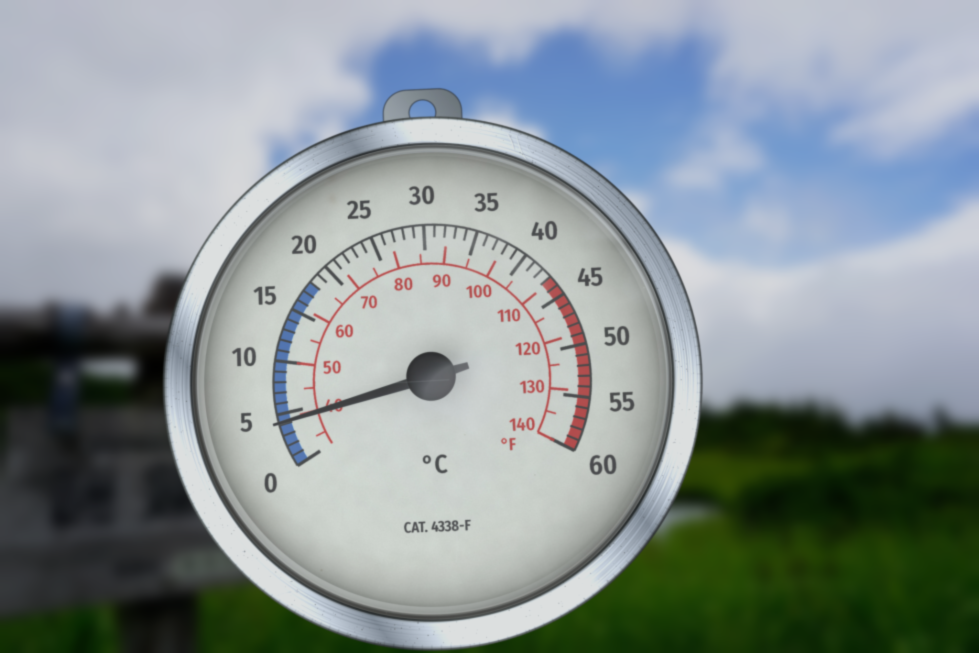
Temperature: {"value": 4, "unit": "°C"}
